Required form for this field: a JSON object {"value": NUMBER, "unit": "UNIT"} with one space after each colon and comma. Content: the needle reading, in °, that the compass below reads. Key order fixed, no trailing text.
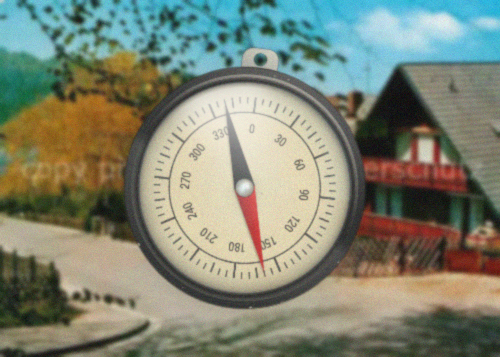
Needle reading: {"value": 160, "unit": "°"}
